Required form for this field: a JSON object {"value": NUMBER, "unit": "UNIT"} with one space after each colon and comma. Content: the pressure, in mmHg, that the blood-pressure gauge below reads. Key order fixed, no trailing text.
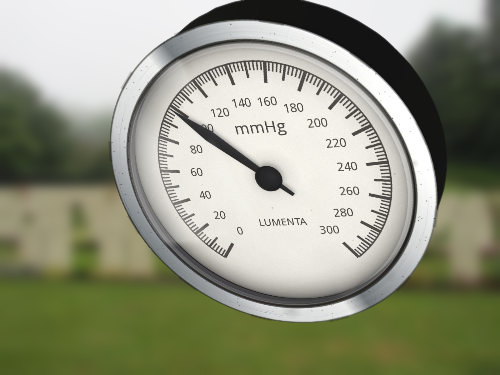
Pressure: {"value": 100, "unit": "mmHg"}
